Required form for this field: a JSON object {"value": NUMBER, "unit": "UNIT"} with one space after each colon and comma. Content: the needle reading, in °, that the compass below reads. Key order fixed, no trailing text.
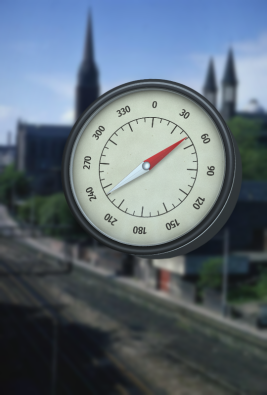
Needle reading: {"value": 50, "unit": "°"}
